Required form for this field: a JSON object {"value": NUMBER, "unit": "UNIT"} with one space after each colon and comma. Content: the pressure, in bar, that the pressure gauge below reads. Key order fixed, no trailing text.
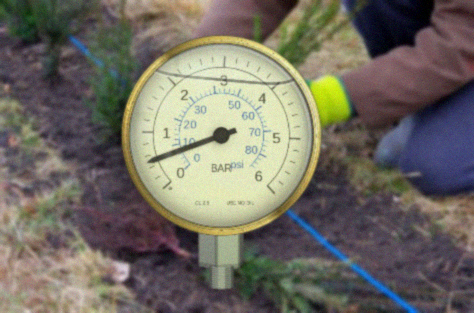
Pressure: {"value": 0.5, "unit": "bar"}
